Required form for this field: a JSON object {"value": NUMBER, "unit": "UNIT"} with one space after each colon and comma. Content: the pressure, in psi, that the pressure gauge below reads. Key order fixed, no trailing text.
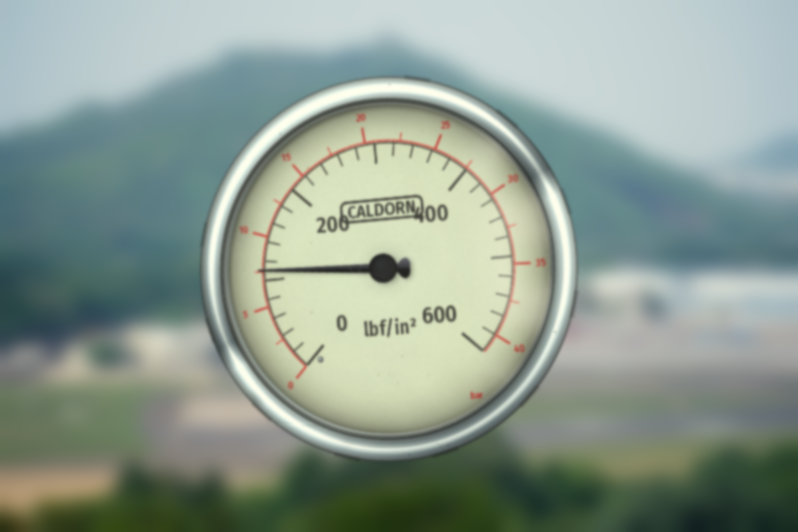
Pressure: {"value": 110, "unit": "psi"}
